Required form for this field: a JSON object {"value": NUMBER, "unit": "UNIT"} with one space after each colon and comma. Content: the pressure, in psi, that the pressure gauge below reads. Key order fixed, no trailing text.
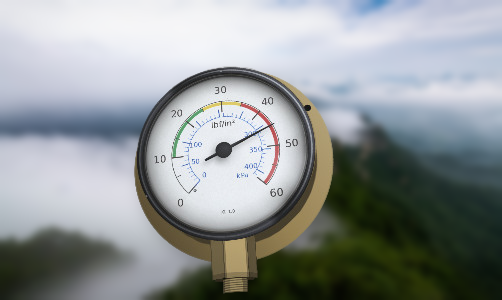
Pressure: {"value": 45, "unit": "psi"}
